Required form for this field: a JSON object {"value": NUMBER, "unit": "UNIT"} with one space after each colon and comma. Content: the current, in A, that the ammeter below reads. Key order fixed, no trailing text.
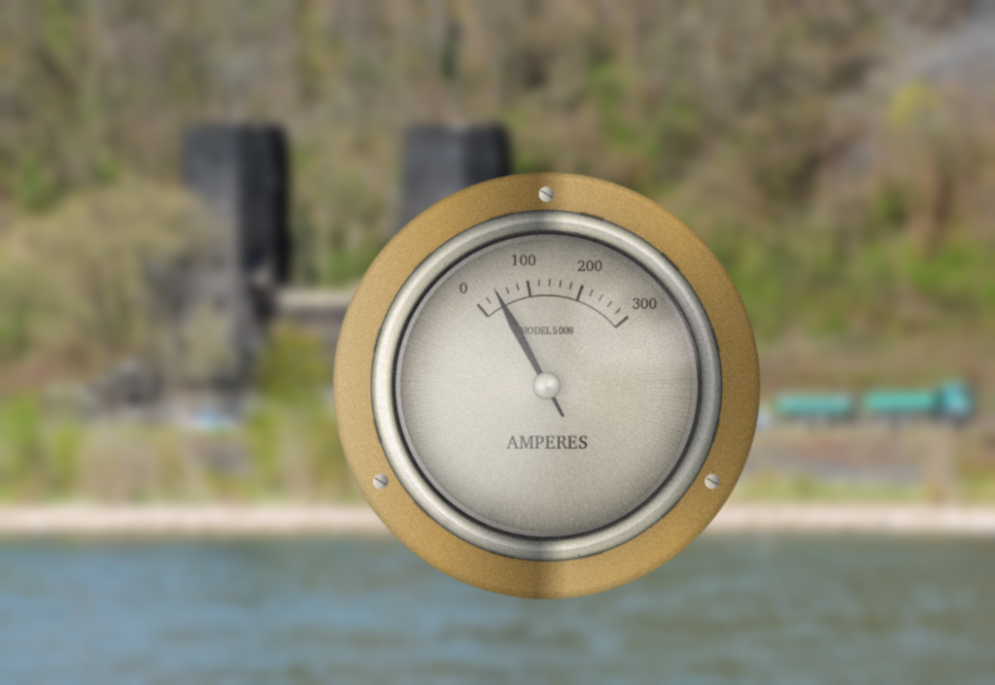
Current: {"value": 40, "unit": "A"}
